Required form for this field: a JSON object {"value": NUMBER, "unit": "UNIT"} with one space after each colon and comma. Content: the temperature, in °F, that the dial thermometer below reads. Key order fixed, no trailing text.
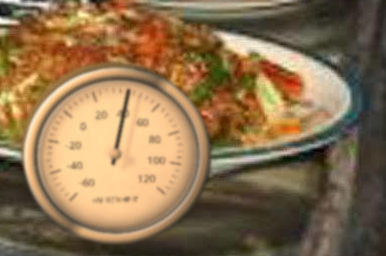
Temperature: {"value": 40, "unit": "°F"}
